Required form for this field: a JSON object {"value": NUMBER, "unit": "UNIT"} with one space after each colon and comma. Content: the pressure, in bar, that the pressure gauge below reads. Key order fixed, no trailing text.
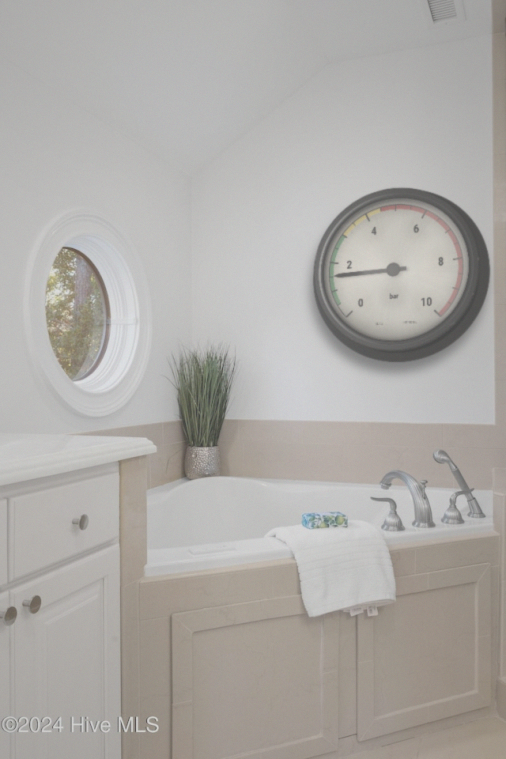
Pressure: {"value": 1.5, "unit": "bar"}
